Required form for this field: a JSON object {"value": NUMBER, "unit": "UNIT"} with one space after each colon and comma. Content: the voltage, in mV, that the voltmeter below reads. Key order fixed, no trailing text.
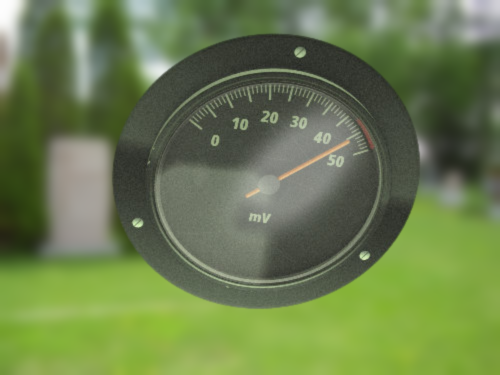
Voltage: {"value": 45, "unit": "mV"}
